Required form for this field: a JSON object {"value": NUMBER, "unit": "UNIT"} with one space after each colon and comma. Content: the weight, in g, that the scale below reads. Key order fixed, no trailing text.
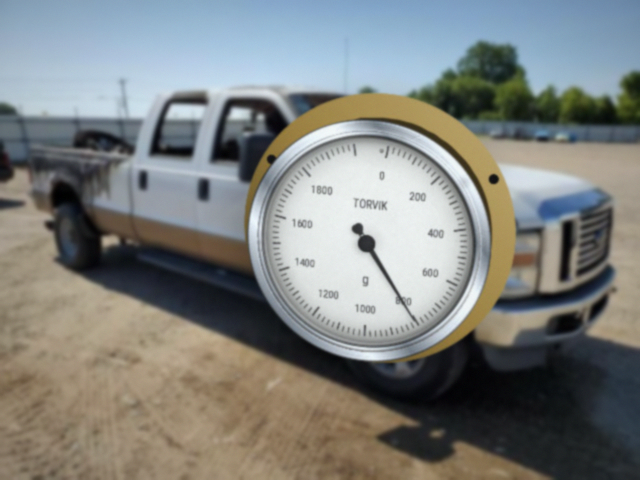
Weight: {"value": 800, "unit": "g"}
